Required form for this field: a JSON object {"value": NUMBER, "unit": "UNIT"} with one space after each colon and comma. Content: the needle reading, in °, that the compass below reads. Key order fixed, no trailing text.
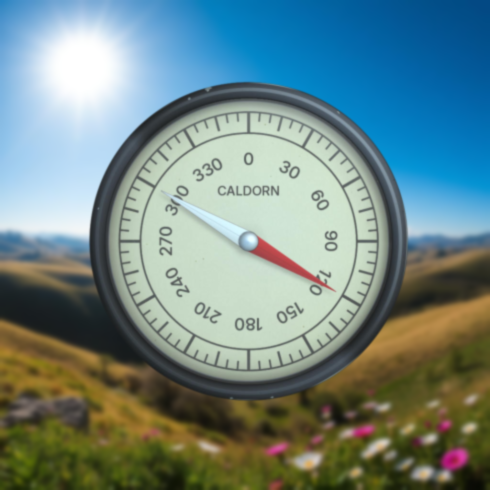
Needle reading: {"value": 120, "unit": "°"}
